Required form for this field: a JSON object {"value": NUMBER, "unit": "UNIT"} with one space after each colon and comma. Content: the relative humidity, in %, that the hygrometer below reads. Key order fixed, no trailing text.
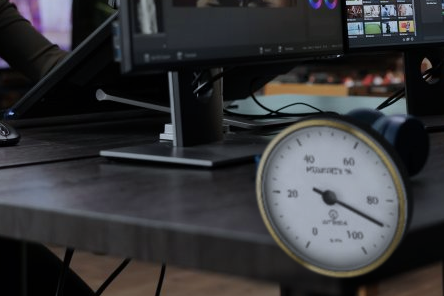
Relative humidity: {"value": 88, "unit": "%"}
